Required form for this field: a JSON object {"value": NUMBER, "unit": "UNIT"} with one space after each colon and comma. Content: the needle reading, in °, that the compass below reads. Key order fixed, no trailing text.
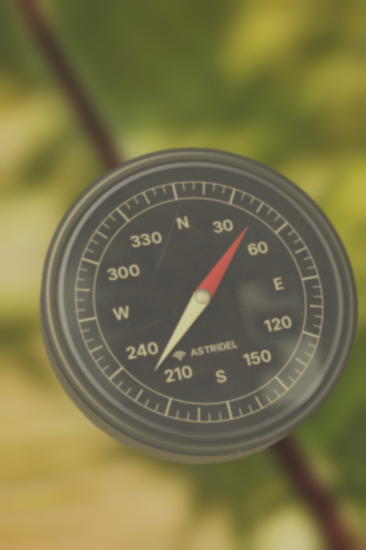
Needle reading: {"value": 45, "unit": "°"}
